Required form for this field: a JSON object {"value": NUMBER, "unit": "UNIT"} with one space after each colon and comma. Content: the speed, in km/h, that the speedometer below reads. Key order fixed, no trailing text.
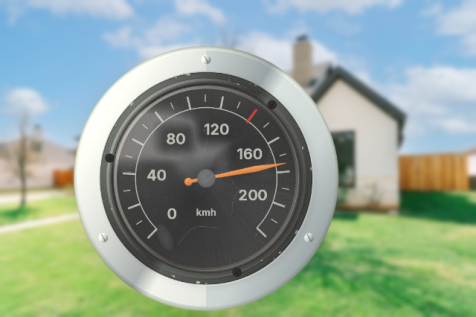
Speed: {"value": 175, "unit": "km/h"}
